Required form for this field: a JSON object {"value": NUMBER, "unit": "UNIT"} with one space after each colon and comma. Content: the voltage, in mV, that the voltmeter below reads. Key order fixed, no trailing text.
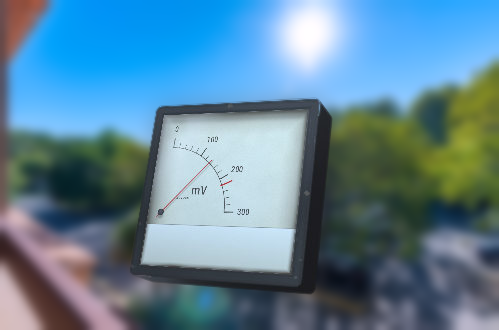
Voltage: {"value": 140, "unit": "mV"}
